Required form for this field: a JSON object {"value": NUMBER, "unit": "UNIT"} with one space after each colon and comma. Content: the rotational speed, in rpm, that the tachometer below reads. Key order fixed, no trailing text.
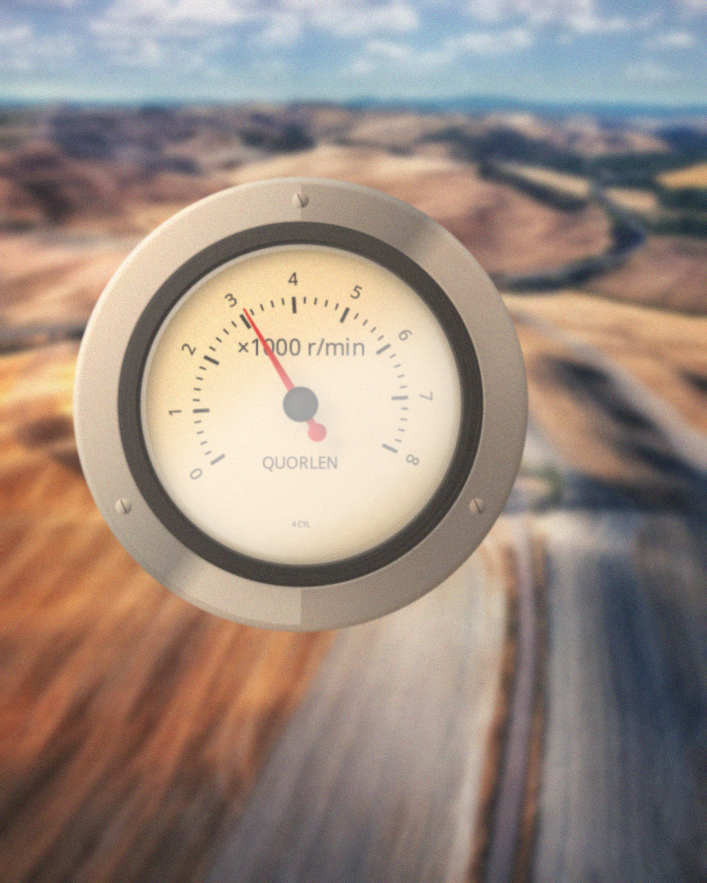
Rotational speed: {"value": 3100, "unit": "rpm"}
